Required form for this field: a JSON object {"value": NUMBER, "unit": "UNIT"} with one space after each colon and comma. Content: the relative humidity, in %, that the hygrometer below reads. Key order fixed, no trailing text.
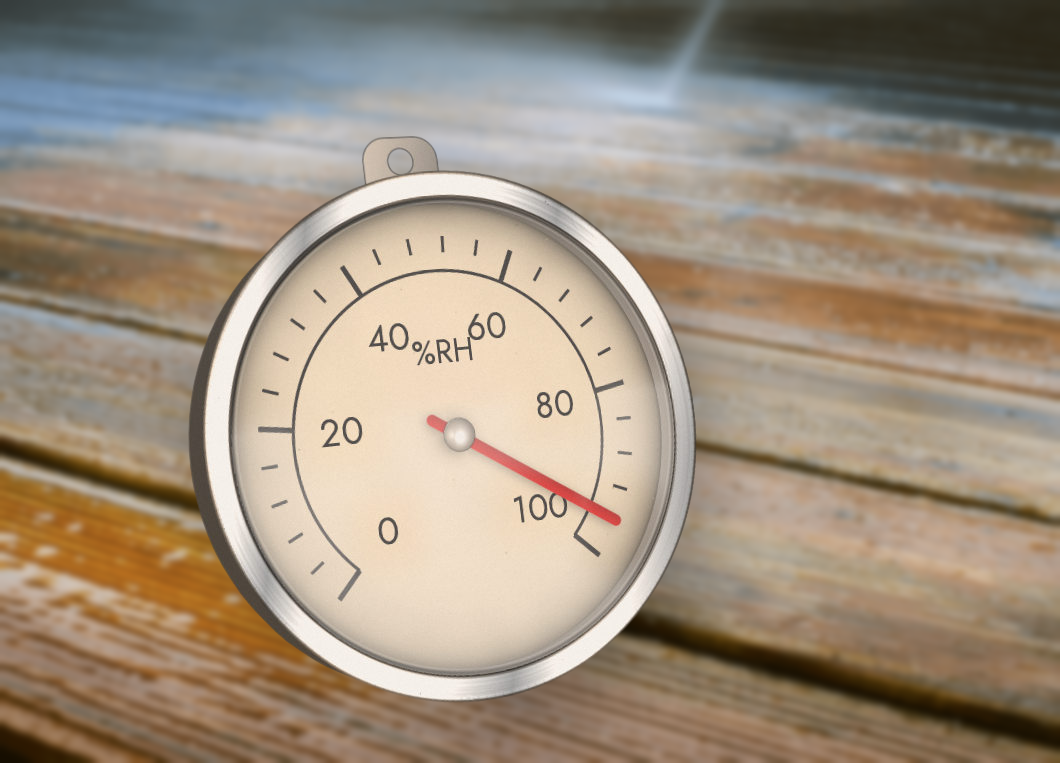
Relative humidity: {"value": 96, "unit": "%"}
